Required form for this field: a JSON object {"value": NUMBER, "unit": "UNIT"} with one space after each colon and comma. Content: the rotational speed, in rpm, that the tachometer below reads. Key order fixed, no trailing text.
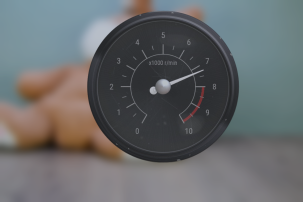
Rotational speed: {"value": 7250, "unit": "rpm"}
